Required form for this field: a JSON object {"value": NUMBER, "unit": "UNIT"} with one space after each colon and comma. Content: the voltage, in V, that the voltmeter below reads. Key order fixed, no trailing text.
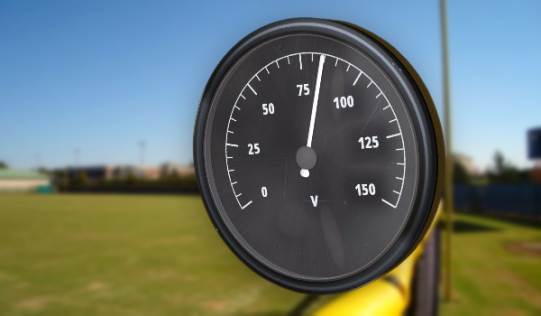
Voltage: {"value": 85, "unit": "V"}
